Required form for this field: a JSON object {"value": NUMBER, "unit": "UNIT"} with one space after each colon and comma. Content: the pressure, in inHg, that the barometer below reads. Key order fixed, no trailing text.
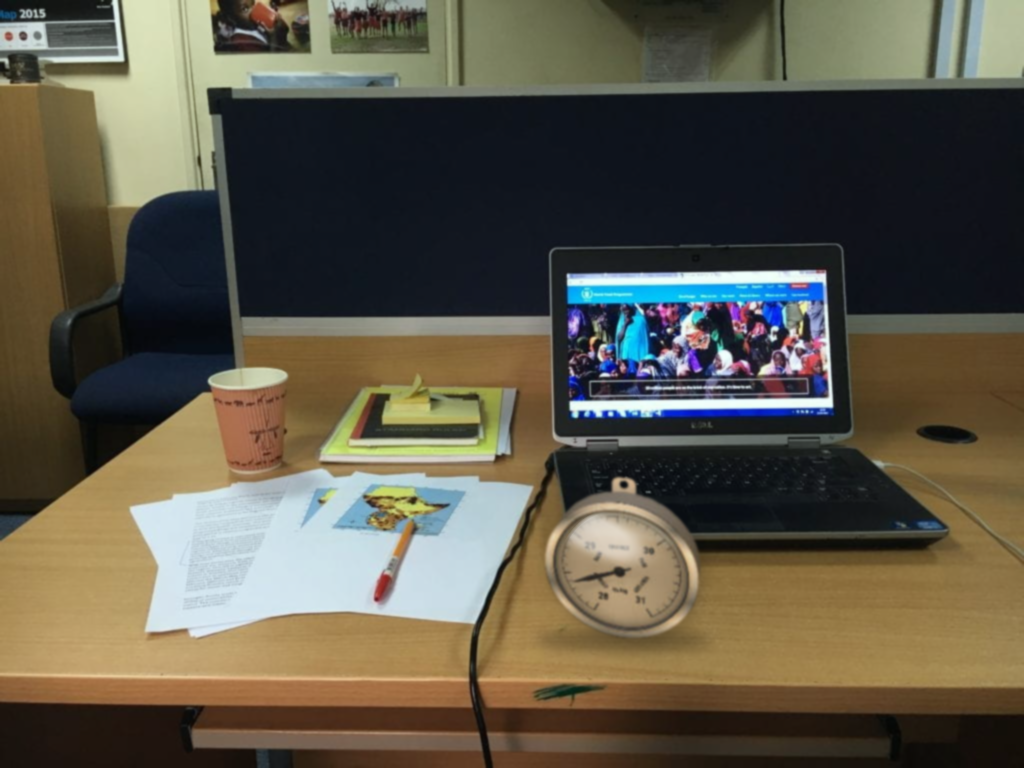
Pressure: {"value": 28.4, "unit": "inHg"}
